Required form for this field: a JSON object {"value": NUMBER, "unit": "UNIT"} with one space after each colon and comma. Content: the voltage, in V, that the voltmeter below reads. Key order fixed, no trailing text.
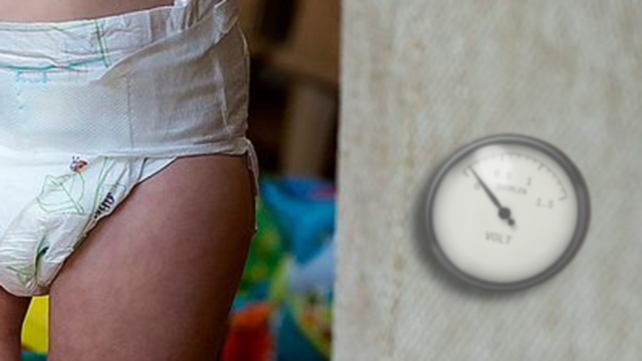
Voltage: {"value": 0.1, "unit": "V"}
